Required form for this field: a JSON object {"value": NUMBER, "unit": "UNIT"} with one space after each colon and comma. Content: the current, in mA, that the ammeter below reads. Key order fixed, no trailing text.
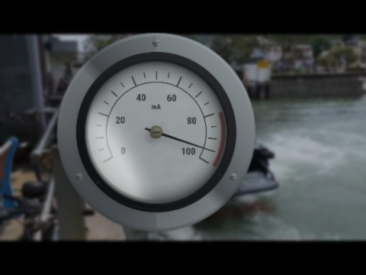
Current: {"value": 95, "unit": "mA"}
